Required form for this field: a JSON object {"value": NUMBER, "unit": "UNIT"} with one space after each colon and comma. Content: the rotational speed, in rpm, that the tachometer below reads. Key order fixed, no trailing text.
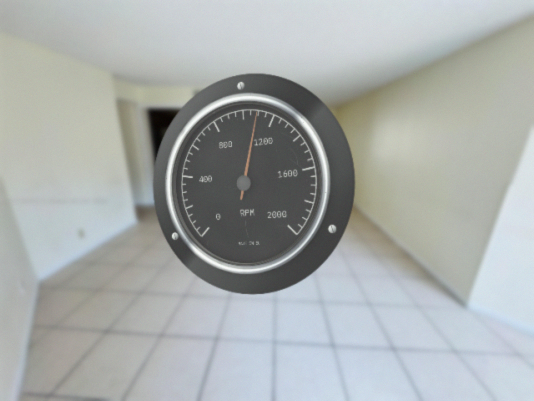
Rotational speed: {"value": 1100, "unit": "rpm"}
